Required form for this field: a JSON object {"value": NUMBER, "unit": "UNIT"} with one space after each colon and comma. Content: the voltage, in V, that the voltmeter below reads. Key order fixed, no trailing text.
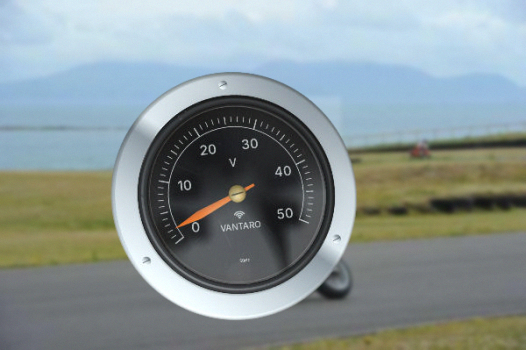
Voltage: {"value": 2, "unit": "V"}
